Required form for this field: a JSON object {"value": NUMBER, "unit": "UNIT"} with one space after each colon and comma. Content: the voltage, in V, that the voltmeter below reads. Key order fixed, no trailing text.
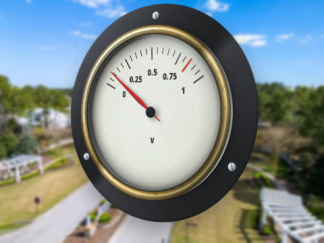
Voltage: {"value": 0.1, "unit": "V"}
